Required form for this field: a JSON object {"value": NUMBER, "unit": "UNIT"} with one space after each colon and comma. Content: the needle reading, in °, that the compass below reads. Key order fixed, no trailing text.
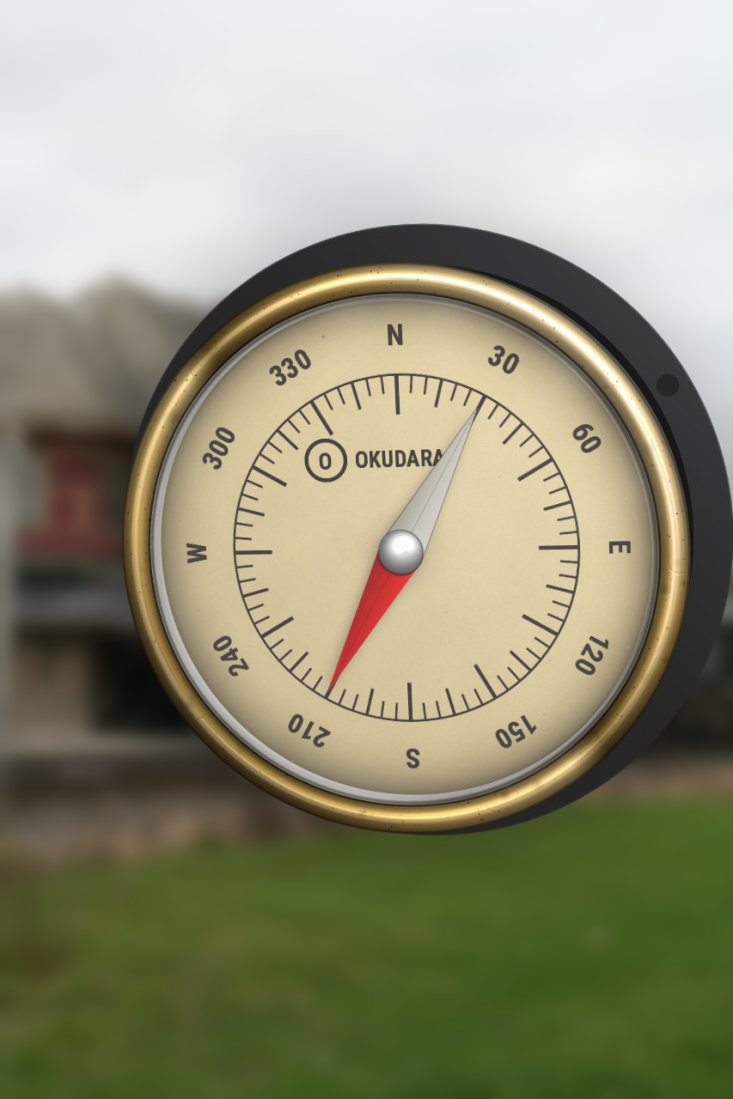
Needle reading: {"value": 210, "unit": "°"}
